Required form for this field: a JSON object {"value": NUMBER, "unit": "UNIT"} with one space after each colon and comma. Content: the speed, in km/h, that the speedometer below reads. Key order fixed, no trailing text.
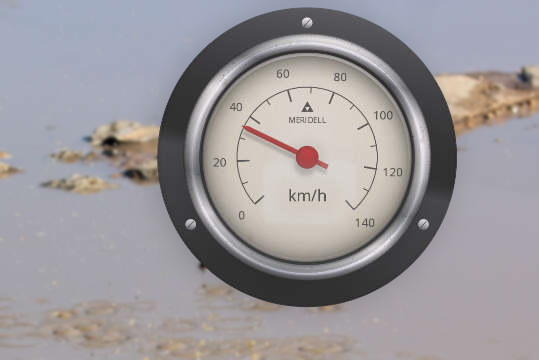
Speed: {"value": 35, "unit": "km/h"}
